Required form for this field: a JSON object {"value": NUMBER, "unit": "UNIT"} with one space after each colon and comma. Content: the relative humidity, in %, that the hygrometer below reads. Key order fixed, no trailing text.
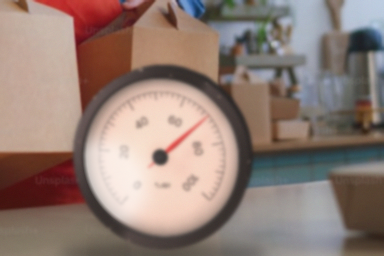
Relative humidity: {"value": 70, "unit": "%"}
